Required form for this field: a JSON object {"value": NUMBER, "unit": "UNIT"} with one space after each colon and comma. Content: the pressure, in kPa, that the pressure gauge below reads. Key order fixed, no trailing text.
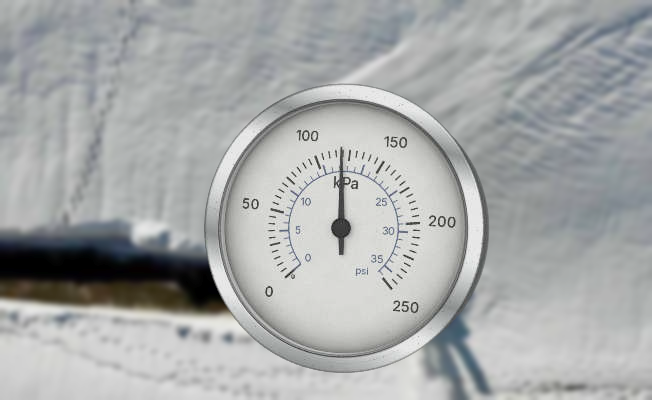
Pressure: {"value": 120, "unit": "kPa"}
